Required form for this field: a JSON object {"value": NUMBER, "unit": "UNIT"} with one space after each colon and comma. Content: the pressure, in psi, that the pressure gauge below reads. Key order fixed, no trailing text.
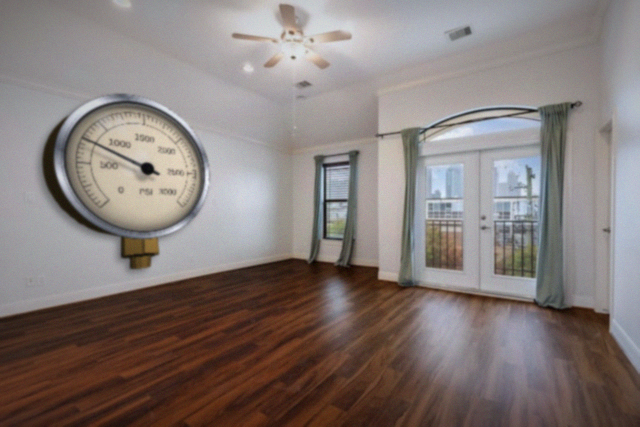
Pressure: {"value": 750, "unit": "psi"}
